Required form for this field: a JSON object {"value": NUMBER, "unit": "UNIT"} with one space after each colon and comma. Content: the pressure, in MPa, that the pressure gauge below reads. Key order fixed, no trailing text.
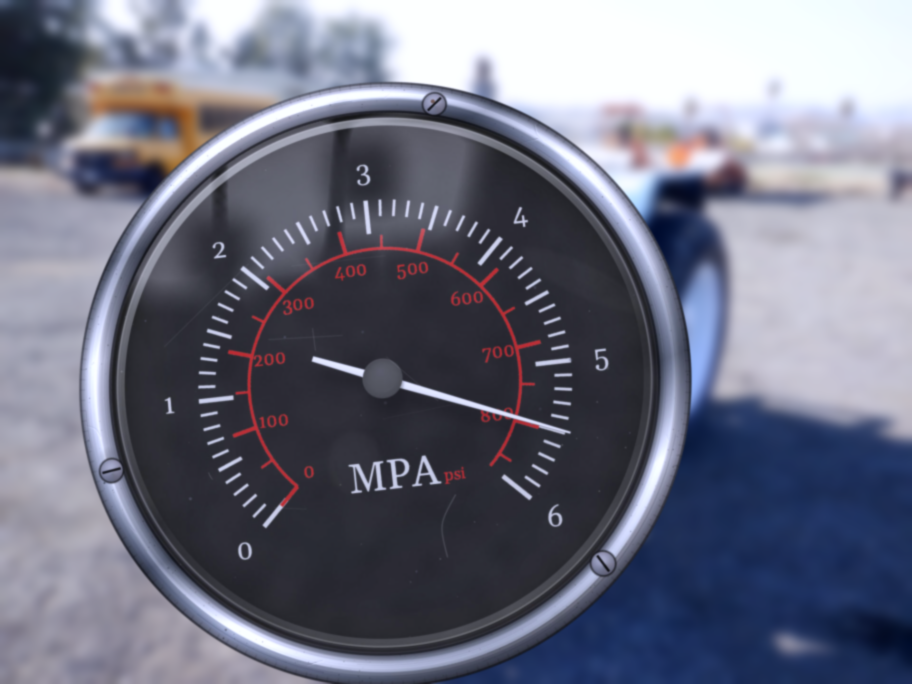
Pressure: {"value": 5.5, "unit": "MPa"}
